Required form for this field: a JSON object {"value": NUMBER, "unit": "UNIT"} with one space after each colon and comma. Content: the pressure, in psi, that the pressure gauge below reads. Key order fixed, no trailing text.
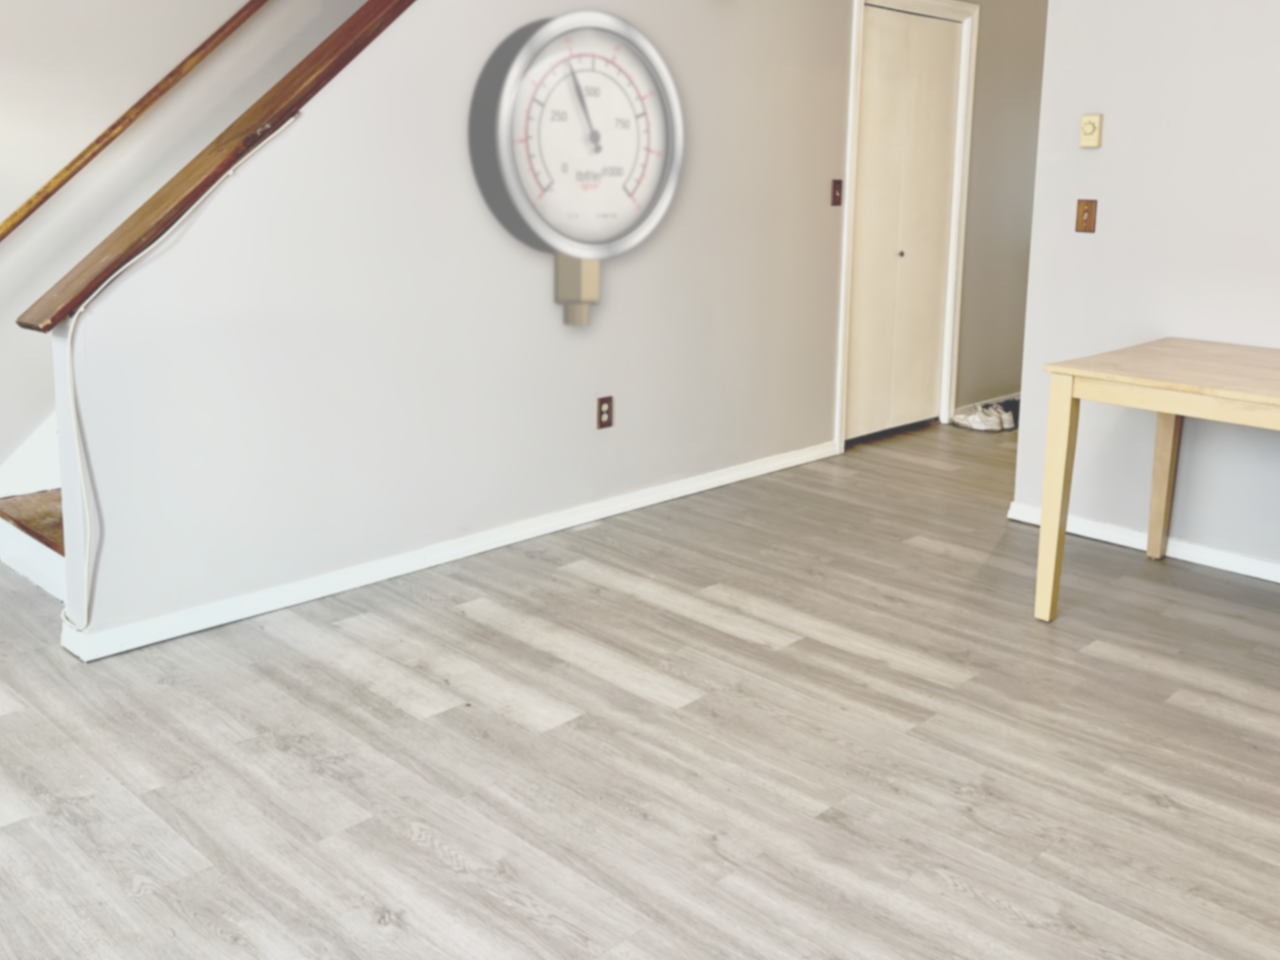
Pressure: {"value": 400, "unit": "psi"}
